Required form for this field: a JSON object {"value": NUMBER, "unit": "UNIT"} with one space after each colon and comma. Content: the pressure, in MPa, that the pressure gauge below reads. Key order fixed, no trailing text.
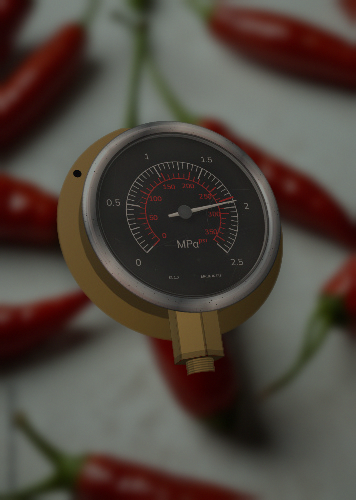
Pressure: {"value": 1.95, "unit": "MPa"}
